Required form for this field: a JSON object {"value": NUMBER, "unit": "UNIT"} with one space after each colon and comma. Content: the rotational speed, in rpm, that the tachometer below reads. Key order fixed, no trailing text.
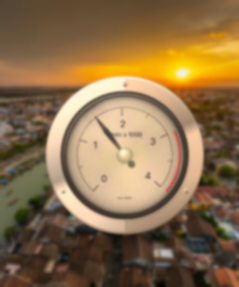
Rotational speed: {"value": 1500, "unit": "rpm"}
